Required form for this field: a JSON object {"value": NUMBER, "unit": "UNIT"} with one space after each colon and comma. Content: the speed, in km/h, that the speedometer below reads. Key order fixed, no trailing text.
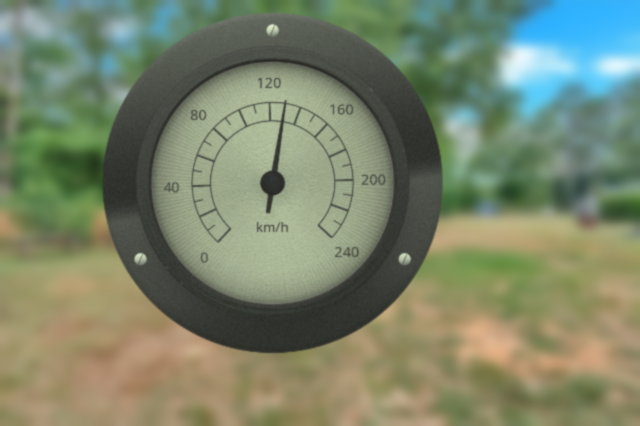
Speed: {"value": 130, "unit": "km/h"}
